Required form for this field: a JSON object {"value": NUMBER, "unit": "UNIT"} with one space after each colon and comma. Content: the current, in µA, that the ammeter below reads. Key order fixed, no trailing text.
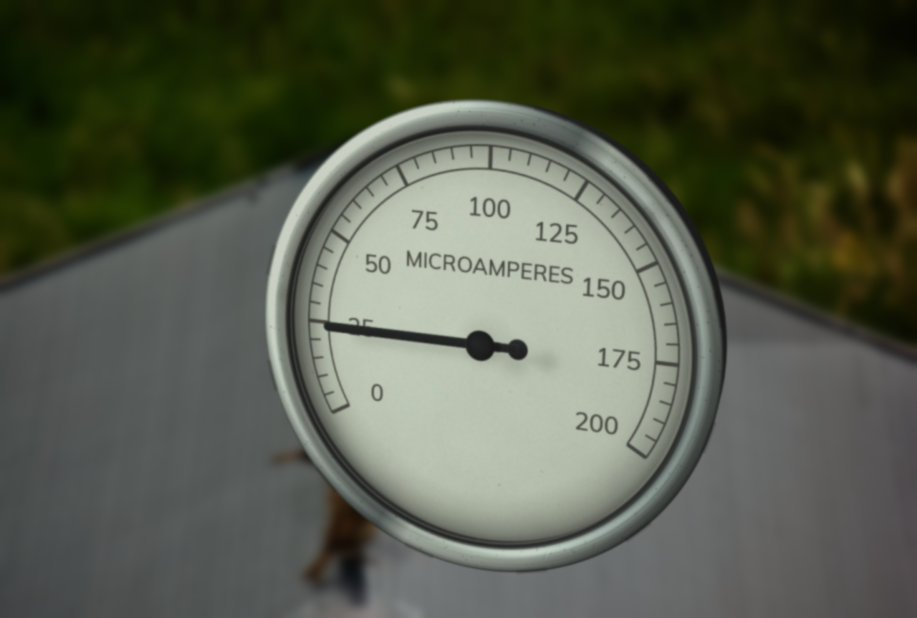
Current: {"value": 25, "unit": "µA"}
